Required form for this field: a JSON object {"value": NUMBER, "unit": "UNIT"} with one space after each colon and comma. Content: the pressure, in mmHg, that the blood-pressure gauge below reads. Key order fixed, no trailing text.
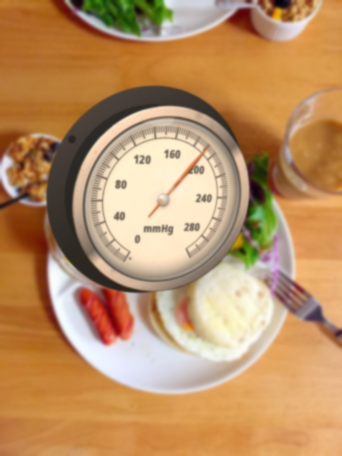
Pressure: {"value": 190, "unit": "mmHg"}
